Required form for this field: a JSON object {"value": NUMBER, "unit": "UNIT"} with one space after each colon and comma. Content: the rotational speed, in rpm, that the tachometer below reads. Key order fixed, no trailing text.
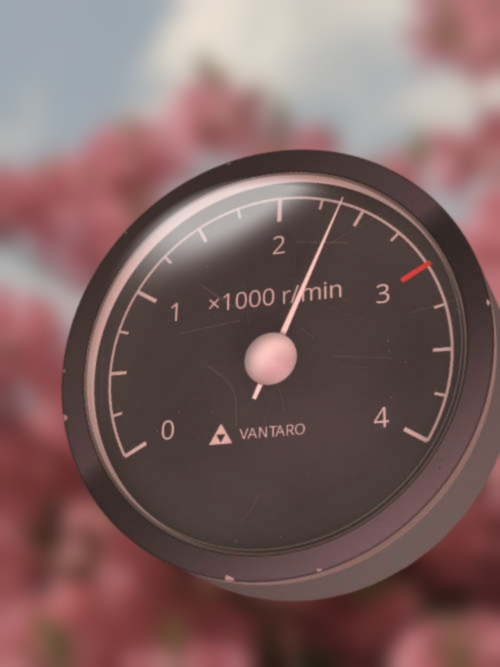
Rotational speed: {"value": 2375, "unit": "rpm"}
